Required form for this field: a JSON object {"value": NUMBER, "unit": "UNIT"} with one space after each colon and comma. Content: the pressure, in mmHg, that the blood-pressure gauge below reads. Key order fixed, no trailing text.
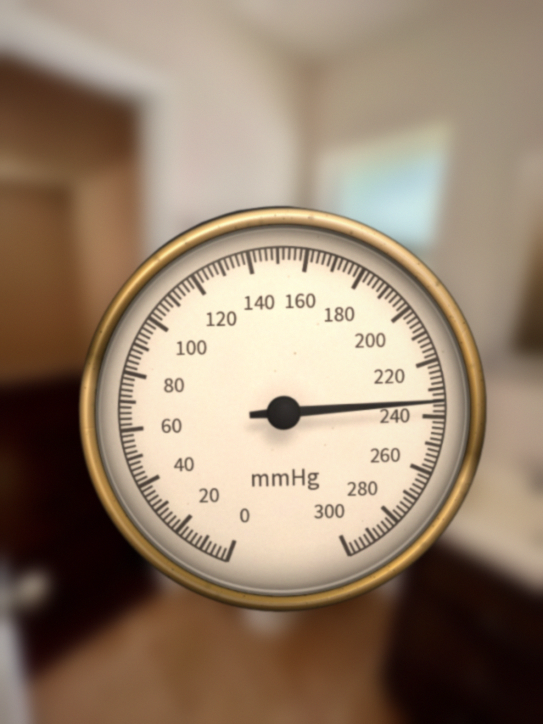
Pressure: {"value": 234, "unit": "mmHg"}
